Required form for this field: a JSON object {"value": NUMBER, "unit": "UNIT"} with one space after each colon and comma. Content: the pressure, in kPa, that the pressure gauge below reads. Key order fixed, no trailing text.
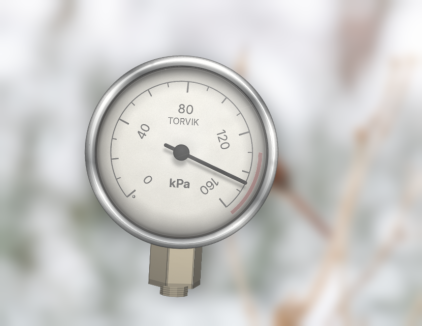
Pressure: {"value": 145, "unit": "kPa"}
